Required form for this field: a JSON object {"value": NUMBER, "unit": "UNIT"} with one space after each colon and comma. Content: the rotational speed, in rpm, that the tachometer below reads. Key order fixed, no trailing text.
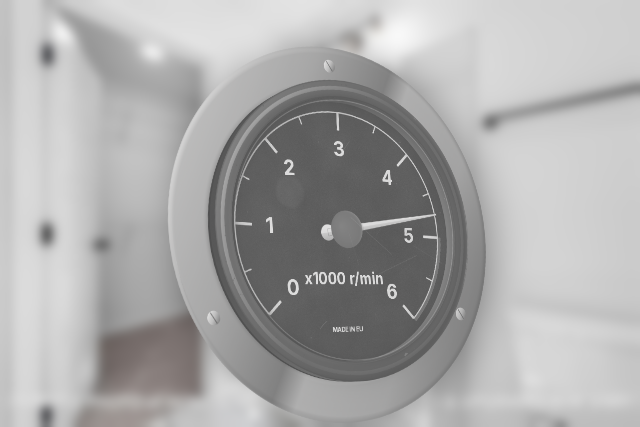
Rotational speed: {"value": 4750, "unit": "rpm"}
